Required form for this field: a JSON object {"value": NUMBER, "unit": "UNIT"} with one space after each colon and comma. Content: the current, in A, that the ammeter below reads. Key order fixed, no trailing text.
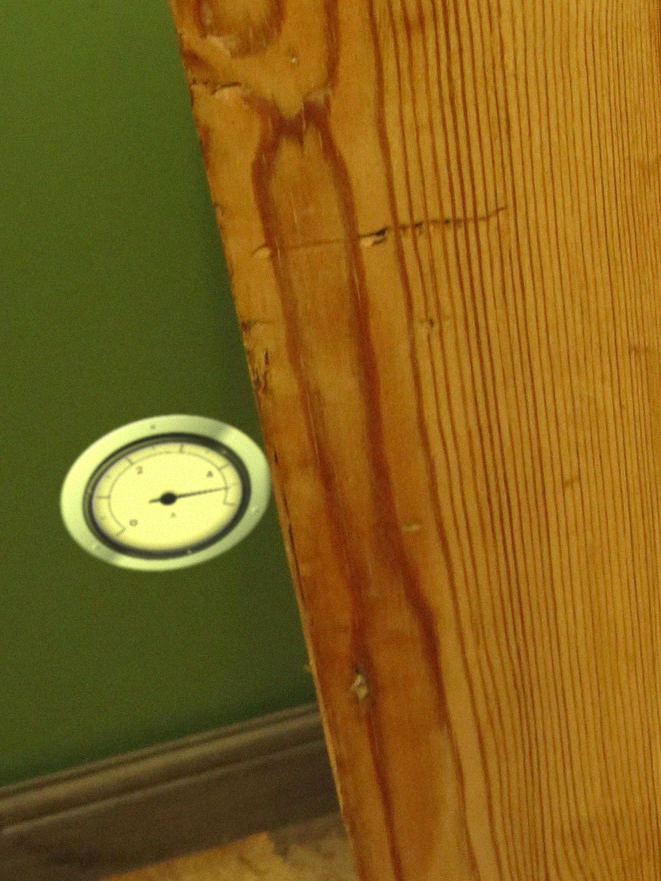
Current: {"value": 4.5, "unit": "A"}
